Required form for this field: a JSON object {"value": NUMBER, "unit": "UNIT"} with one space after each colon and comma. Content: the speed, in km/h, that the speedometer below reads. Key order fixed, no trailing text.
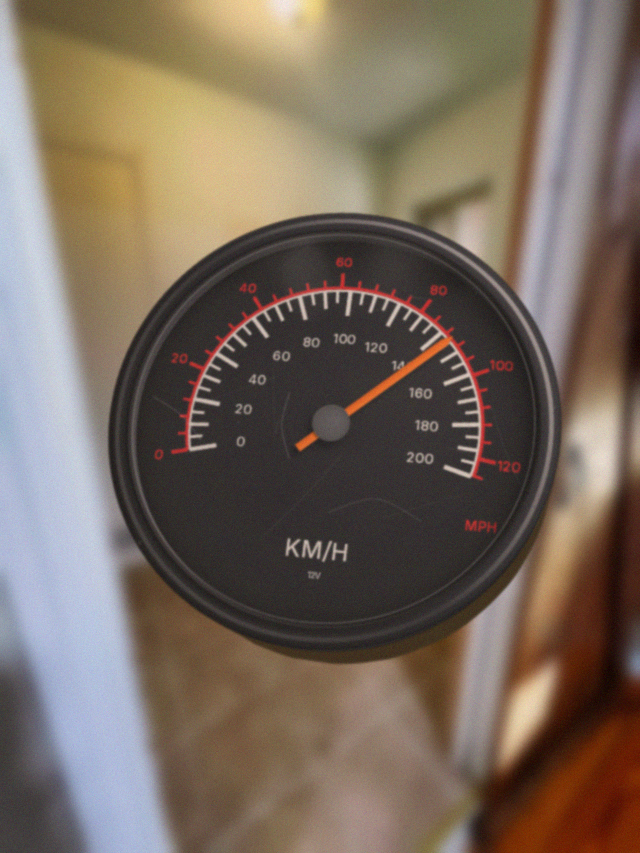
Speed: {"value": 145, "unit": "km/h"}
